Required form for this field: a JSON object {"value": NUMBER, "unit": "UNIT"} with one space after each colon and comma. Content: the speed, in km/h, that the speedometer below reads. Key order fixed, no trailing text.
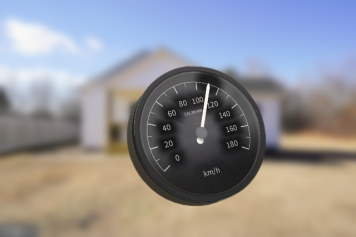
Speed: {"value": 110, "unit": "km/h"}
